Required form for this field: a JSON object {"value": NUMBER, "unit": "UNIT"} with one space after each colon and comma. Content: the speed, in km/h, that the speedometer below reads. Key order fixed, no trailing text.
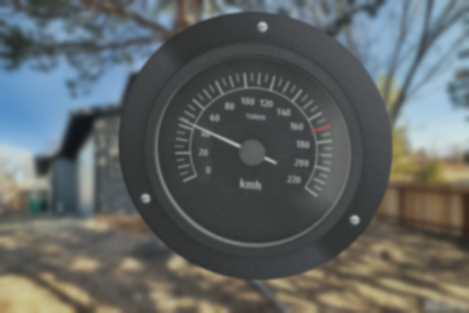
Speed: {"value": 45, "unit": "km/h"}
